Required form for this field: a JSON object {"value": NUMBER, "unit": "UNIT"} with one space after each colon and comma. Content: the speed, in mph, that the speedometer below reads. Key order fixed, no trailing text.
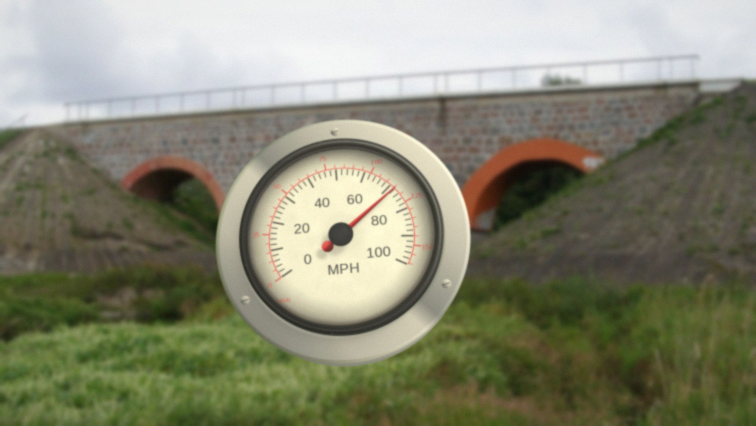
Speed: {"value": 72, "unit": "mph"}
